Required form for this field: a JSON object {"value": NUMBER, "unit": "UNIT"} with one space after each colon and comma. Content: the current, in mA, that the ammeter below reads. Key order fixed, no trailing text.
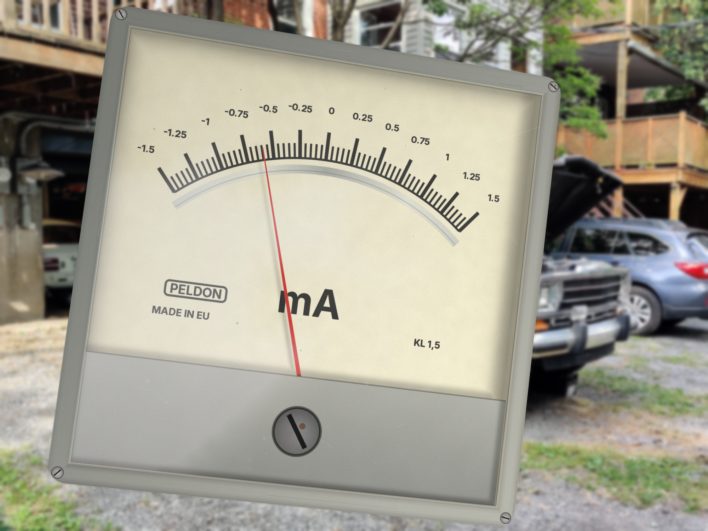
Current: {"value": -0.6, "unit": "mA"}
